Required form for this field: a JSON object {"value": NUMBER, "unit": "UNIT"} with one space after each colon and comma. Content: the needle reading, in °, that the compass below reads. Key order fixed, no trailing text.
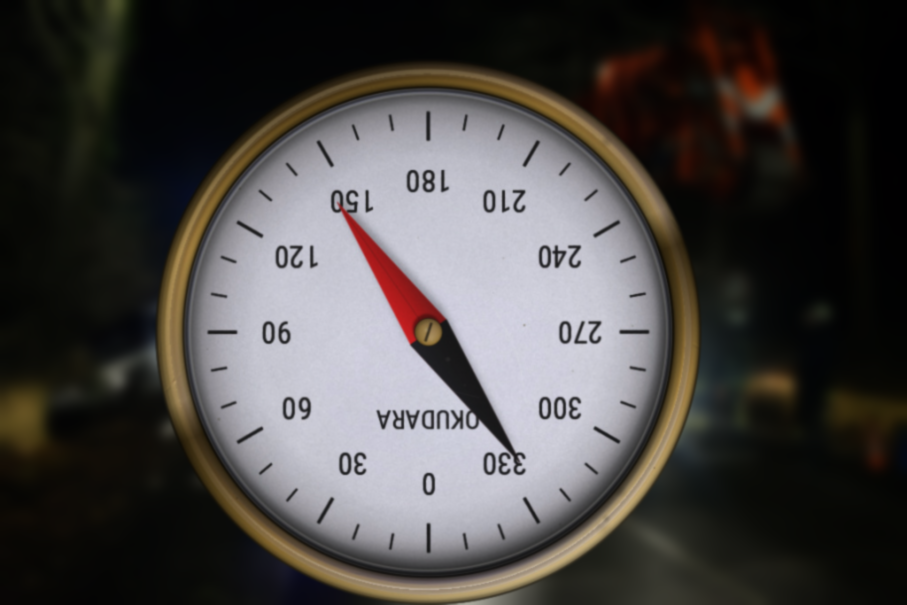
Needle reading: {"value": 145, "unit": "°"}
